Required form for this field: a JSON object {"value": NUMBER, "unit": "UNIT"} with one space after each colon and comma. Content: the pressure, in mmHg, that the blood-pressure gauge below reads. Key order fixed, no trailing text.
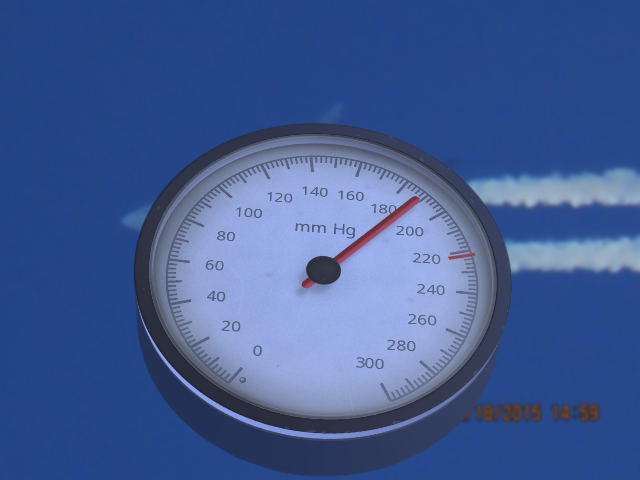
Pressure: {"value": 190, "unit": "mmHg"}
